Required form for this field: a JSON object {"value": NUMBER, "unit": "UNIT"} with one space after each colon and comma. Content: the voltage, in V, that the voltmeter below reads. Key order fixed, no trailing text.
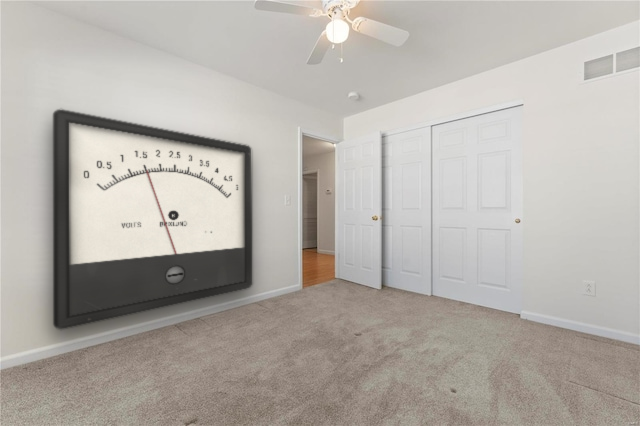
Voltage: {"value": 1.5, "unit": "V"}
